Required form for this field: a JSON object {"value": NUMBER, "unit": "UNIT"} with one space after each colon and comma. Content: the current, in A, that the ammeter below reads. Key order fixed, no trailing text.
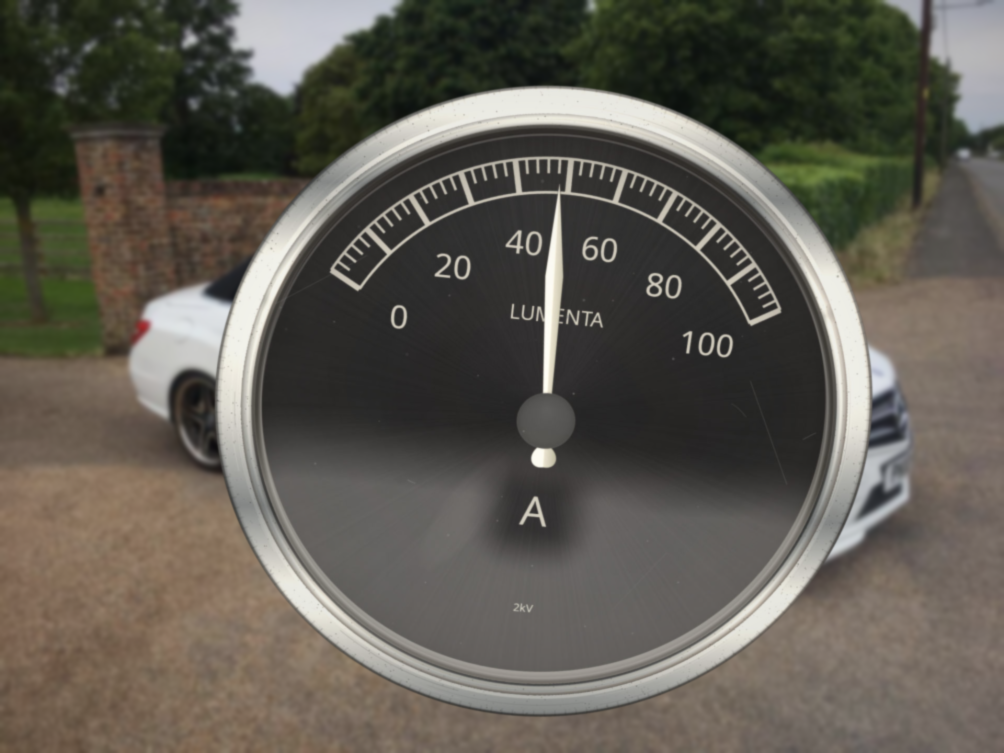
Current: {"value": 48, "unit": "A"}
